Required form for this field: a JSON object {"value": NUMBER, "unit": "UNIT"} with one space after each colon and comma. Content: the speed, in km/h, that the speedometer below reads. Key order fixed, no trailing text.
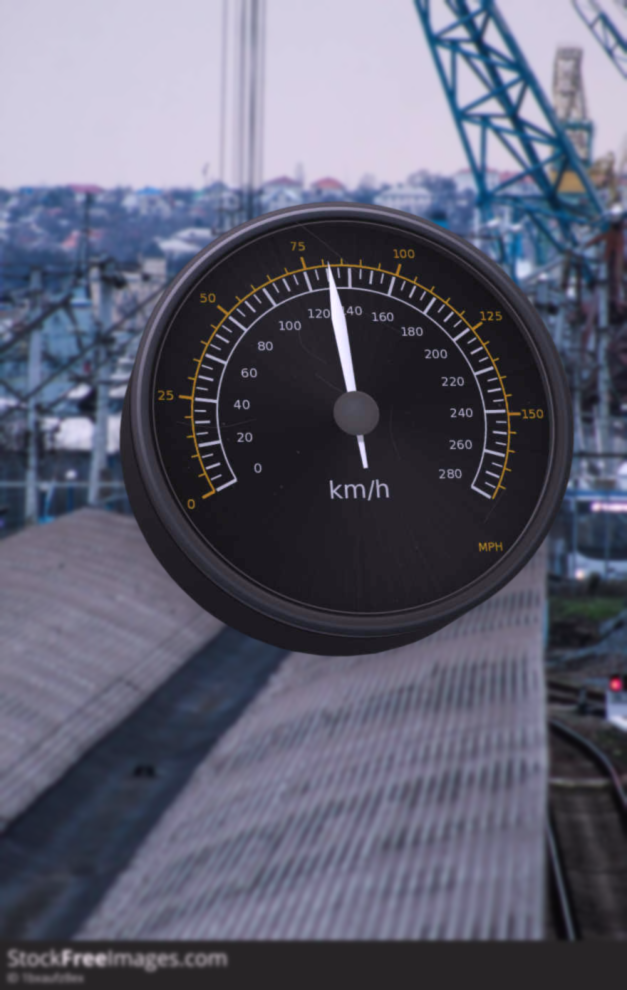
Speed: {"value": 130, "unit": "km/h"}
